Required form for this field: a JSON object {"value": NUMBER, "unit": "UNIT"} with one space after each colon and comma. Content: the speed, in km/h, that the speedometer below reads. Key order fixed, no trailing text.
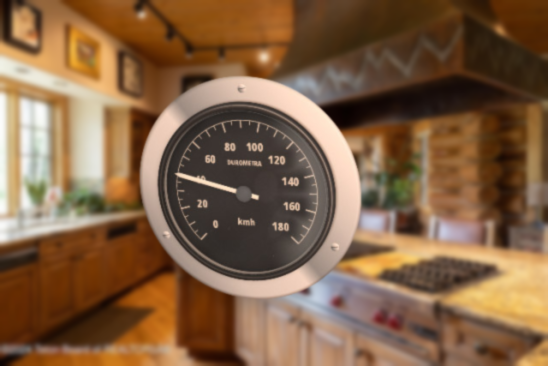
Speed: {"value": 40, "unit": "km/h"}
